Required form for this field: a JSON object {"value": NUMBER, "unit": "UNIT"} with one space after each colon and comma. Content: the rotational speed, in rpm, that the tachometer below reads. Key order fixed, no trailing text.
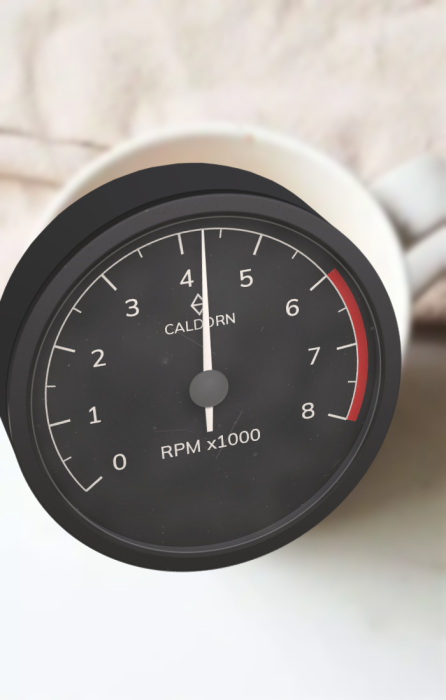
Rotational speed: {"value": 4250, "unit": "rpm"}
